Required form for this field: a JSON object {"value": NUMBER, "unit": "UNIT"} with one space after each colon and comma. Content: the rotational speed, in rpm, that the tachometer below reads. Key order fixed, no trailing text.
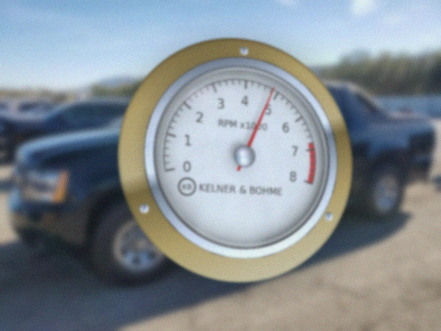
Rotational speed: {"value": 4800, "unit": "rpm"}
